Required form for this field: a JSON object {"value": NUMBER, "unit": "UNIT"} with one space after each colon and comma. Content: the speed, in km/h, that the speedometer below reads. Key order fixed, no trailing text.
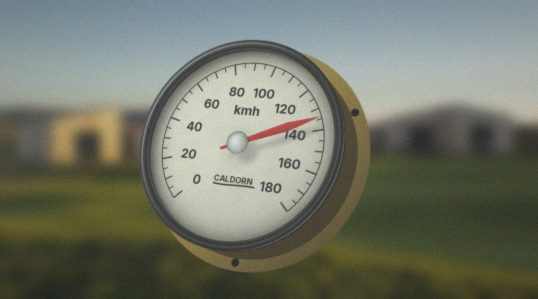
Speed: {"value": 135, "unit": "km/h"}
